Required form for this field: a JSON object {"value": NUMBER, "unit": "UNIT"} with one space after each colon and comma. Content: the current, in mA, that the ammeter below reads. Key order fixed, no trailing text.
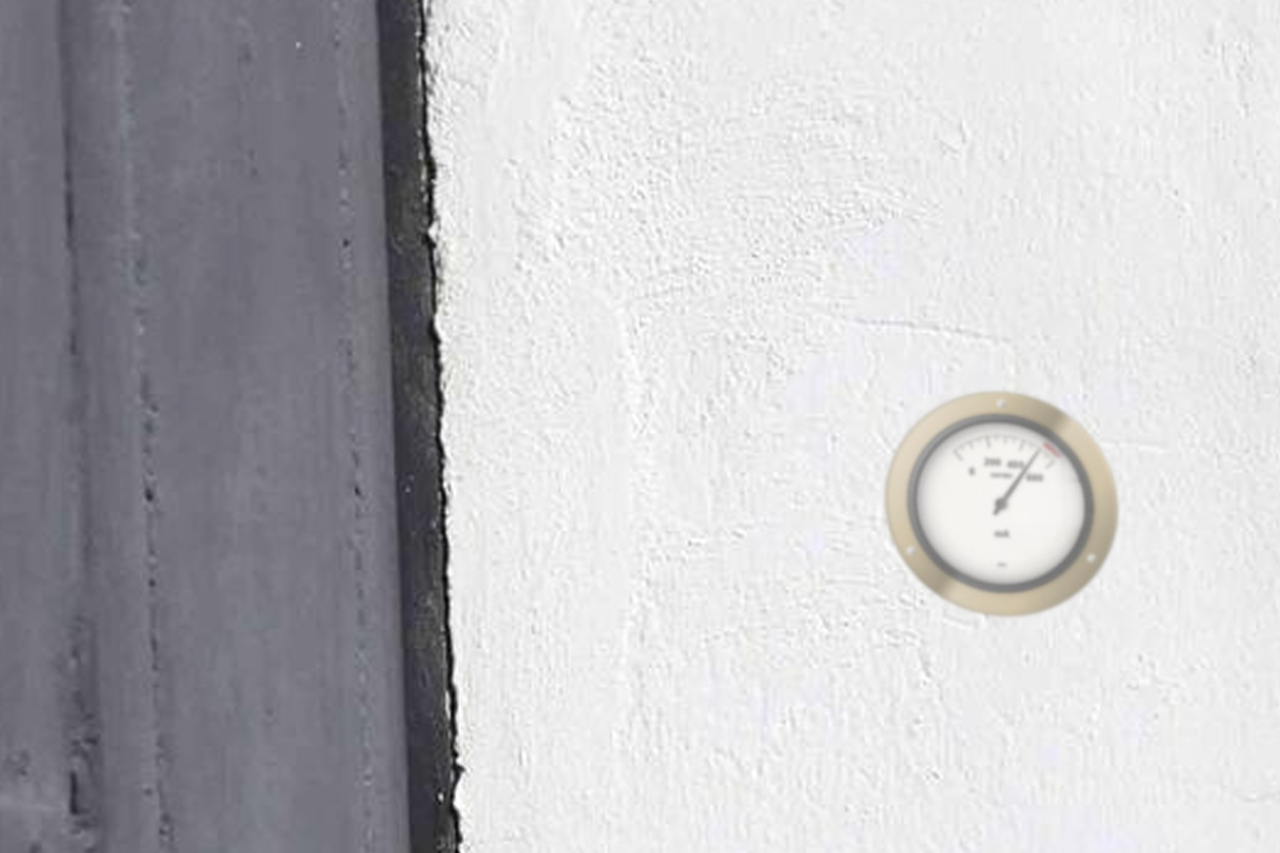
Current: {"value": 500, "unit": "mA"}
